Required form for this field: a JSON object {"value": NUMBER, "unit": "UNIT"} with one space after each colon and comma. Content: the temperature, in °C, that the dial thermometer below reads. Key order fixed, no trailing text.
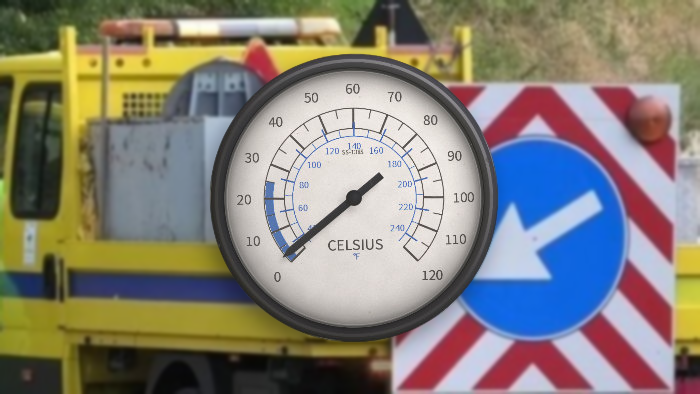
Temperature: {"value": 2.5, "unit": "°C"}
